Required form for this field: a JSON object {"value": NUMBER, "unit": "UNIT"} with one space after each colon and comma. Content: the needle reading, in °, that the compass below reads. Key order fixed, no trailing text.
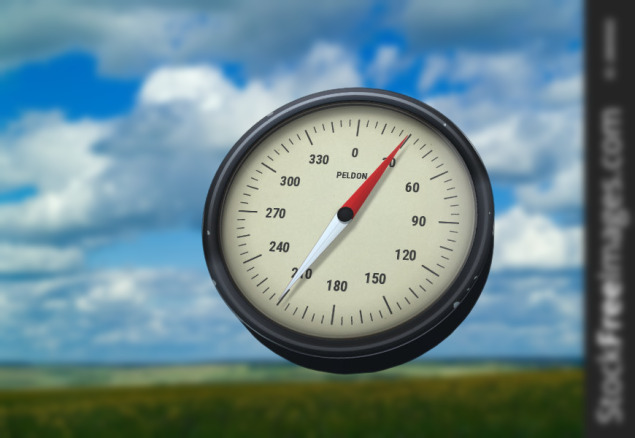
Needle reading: {"value": 30, "unit": "°"}
